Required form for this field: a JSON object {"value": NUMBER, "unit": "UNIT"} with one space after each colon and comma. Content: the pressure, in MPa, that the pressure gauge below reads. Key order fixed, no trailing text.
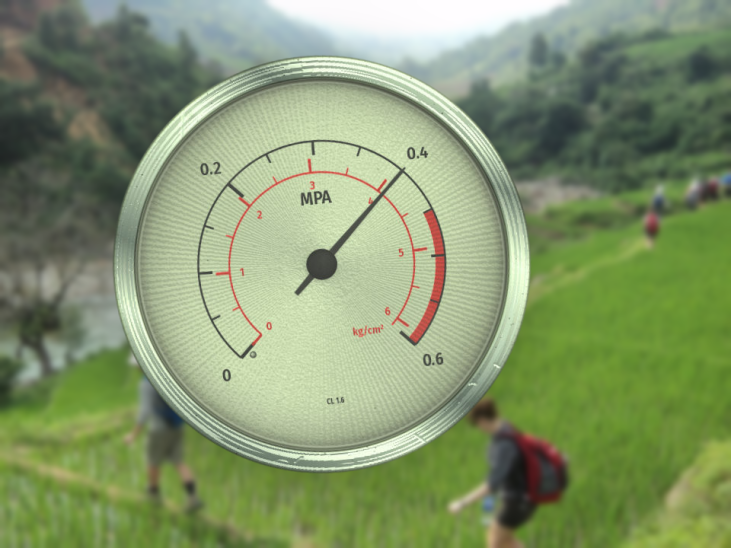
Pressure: {"value": 0.4, "unit": "MPa"}
